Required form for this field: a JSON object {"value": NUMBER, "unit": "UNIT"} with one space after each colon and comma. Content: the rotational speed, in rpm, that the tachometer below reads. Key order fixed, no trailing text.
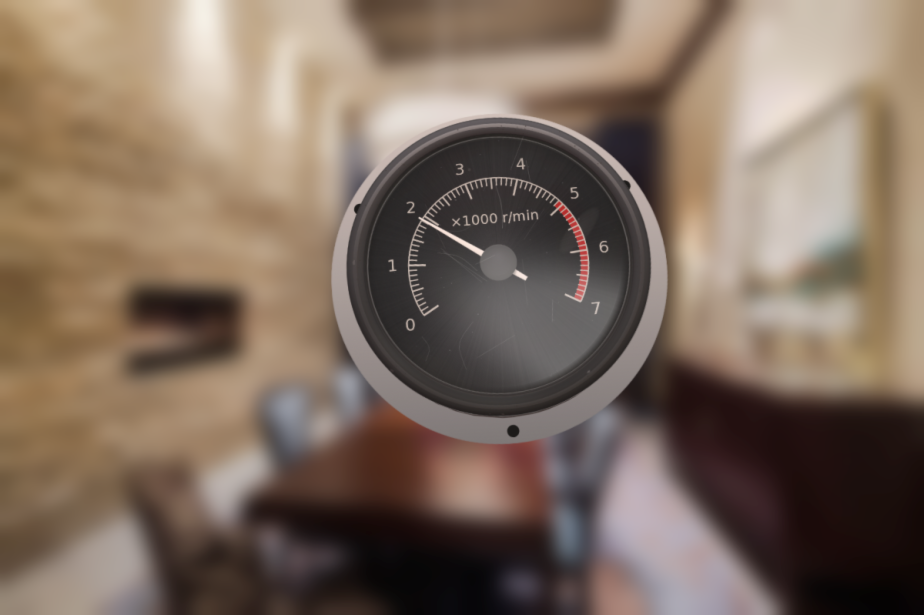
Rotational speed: {"value": 1900, "unit": "rpm"}
